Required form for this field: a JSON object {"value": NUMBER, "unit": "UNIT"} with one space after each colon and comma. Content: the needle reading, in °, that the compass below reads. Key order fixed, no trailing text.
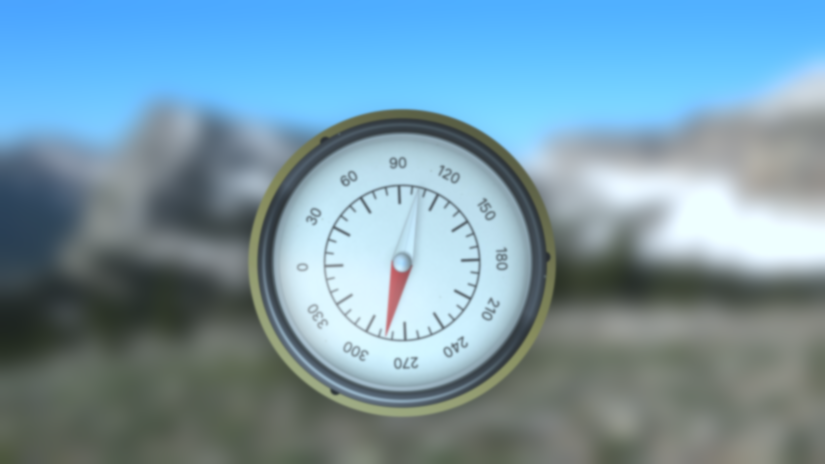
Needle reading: {"value": 285, "unit": "°"}
